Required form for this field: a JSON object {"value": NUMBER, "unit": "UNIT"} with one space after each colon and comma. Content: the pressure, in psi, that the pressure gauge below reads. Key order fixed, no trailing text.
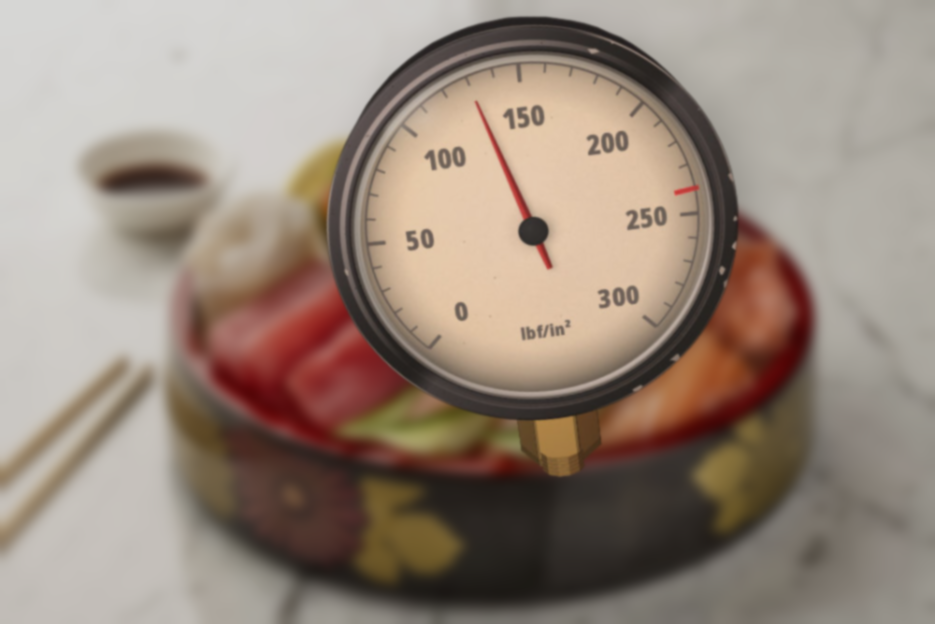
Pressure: {"value": 130, "unit": "psi"}
